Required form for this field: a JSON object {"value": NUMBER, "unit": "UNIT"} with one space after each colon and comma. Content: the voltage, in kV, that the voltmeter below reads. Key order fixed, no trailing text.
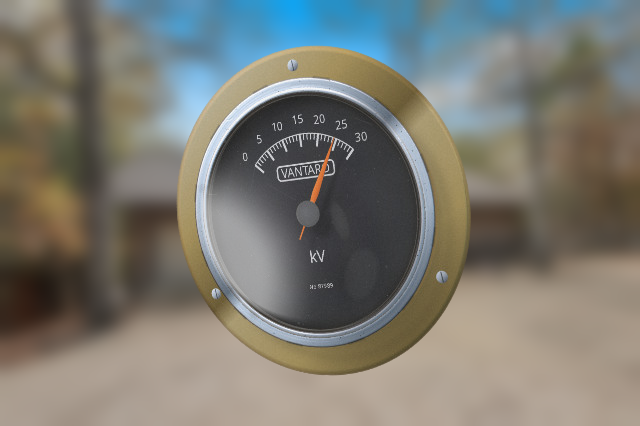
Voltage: {"value": 25, "unit": "kV"}
